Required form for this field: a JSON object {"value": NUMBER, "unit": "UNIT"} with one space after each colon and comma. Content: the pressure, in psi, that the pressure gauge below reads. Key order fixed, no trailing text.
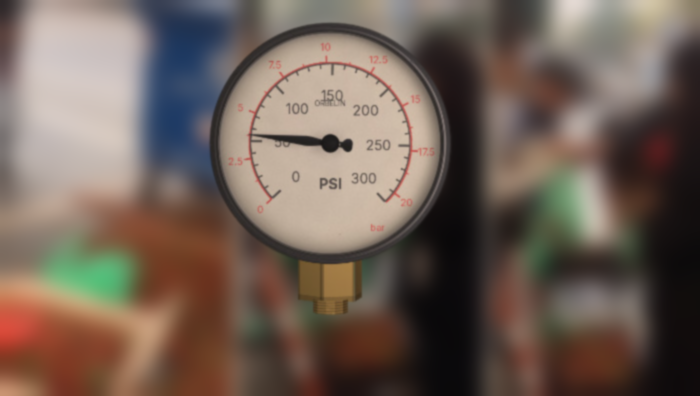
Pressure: {"value": 55, "unit": "psi"}
